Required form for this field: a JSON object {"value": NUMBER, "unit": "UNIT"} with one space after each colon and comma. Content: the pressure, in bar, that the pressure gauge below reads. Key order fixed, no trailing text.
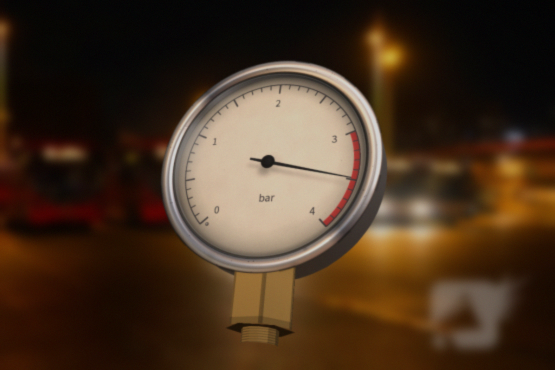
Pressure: {"value": 3.5, "unit": "bar"}
